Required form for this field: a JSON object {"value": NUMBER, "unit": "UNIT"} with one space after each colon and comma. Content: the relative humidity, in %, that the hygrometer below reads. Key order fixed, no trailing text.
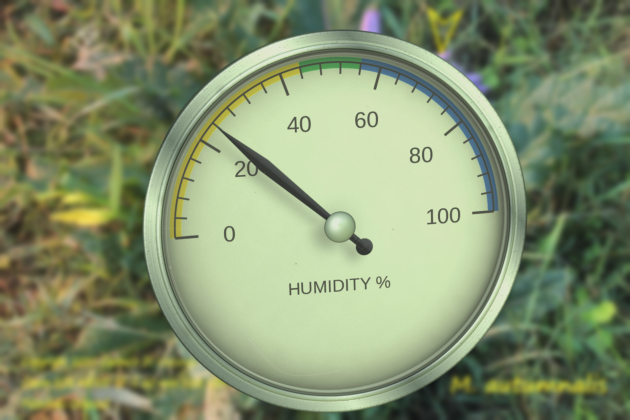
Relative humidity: {"value": 24, "unit": "%"}
